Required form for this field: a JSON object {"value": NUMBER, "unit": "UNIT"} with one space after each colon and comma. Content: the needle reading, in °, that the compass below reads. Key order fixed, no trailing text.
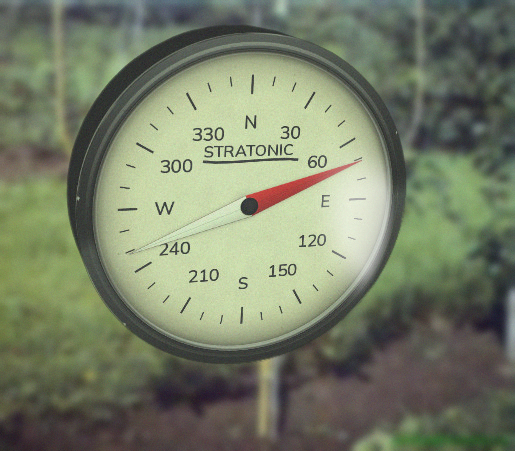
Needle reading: {"value": 70, "unit": "°"}
